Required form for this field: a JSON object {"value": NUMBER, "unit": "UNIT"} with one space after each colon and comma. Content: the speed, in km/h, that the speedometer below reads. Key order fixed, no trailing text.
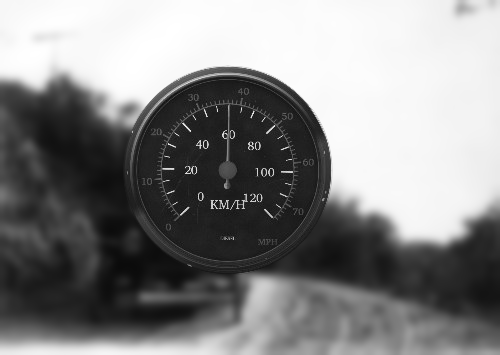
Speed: {"value": 60, "unit": "km/h"}
